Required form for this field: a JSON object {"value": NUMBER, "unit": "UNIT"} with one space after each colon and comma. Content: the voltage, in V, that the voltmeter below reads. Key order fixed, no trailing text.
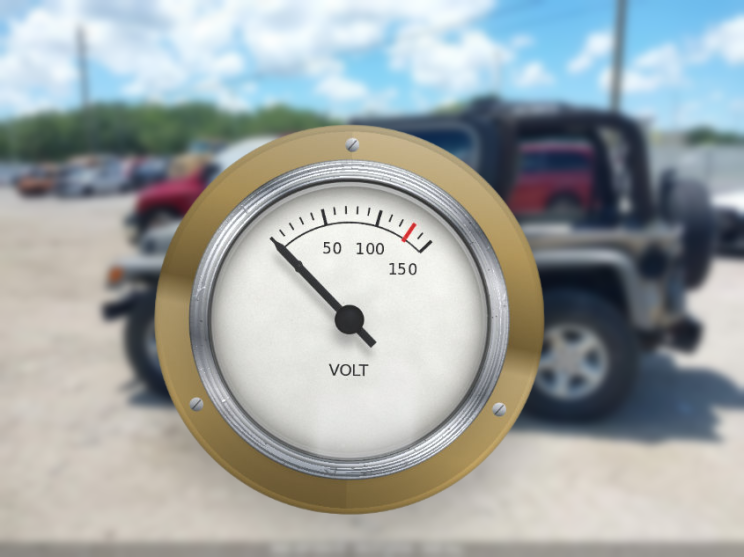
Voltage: {"value": 0, "unit": "V"}
